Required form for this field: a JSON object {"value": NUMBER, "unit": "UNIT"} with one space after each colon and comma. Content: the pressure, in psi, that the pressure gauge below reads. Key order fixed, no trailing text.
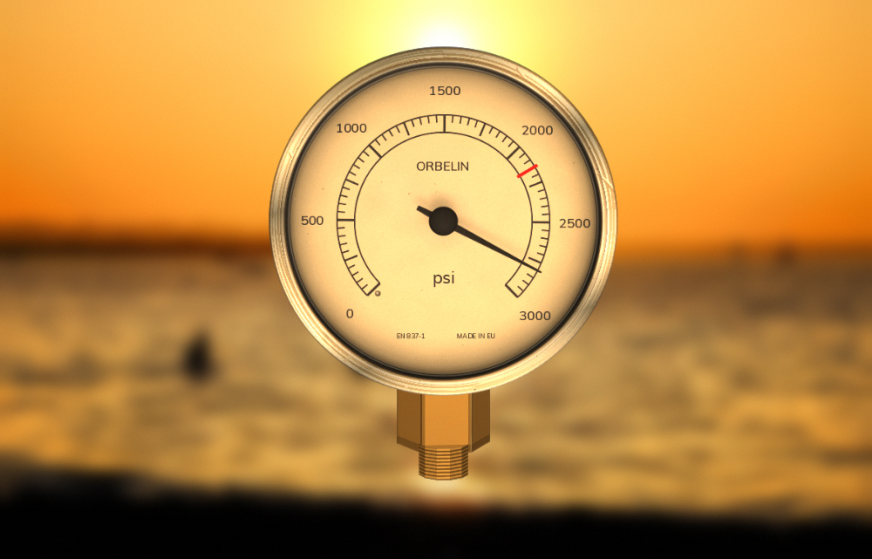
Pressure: {"value": 2800, "unit": "psi"}
